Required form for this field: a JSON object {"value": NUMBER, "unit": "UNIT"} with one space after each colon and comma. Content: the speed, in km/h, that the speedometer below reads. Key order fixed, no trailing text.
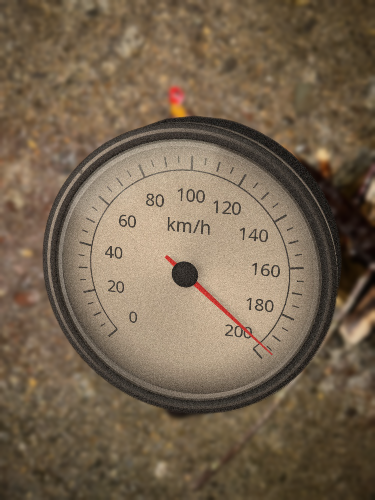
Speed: {"value": 195, "unit": "km/h"}
